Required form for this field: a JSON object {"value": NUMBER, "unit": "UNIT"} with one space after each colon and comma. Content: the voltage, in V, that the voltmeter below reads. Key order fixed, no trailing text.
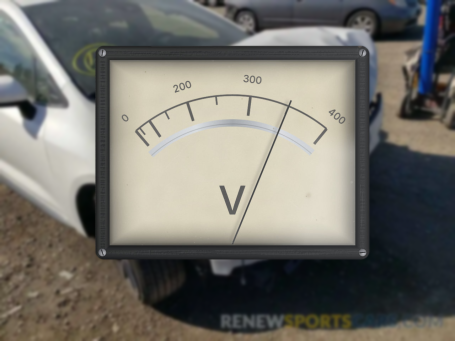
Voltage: {"value": 350, "unit": "V"}
